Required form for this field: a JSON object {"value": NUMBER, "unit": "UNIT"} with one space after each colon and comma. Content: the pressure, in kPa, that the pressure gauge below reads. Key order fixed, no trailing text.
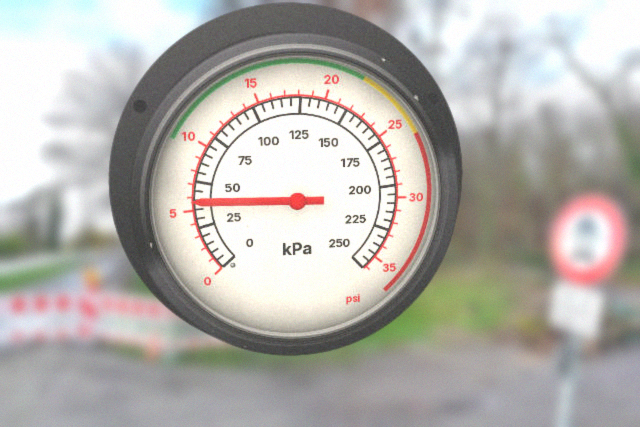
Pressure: {"value": 40, "unit": "kPa"}
